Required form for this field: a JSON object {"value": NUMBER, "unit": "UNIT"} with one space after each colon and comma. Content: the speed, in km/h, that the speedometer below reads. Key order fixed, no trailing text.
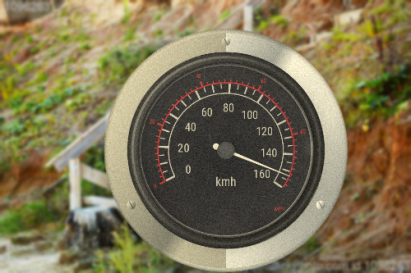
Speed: {"value": 152.5, "unit": "km/h"}
